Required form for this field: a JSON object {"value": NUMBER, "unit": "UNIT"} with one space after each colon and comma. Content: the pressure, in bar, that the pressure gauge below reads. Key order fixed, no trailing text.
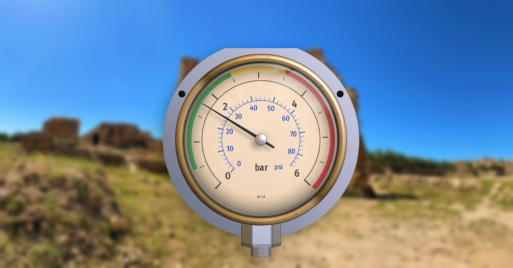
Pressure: {"value": 1.75, "unit": "bar"}
